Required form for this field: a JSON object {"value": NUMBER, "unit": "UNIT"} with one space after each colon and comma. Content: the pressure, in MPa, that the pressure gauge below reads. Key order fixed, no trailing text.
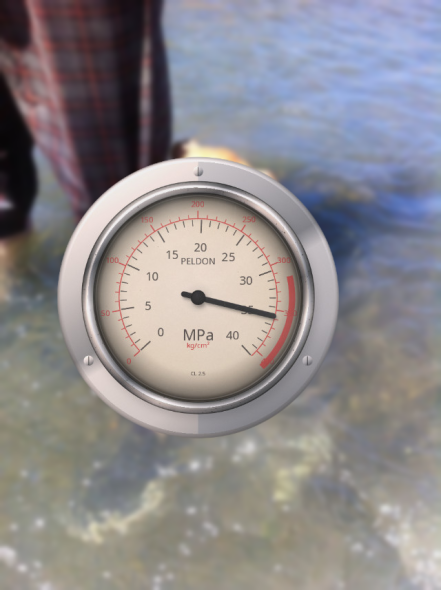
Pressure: {"value": 35, "unit": "MPa"}
